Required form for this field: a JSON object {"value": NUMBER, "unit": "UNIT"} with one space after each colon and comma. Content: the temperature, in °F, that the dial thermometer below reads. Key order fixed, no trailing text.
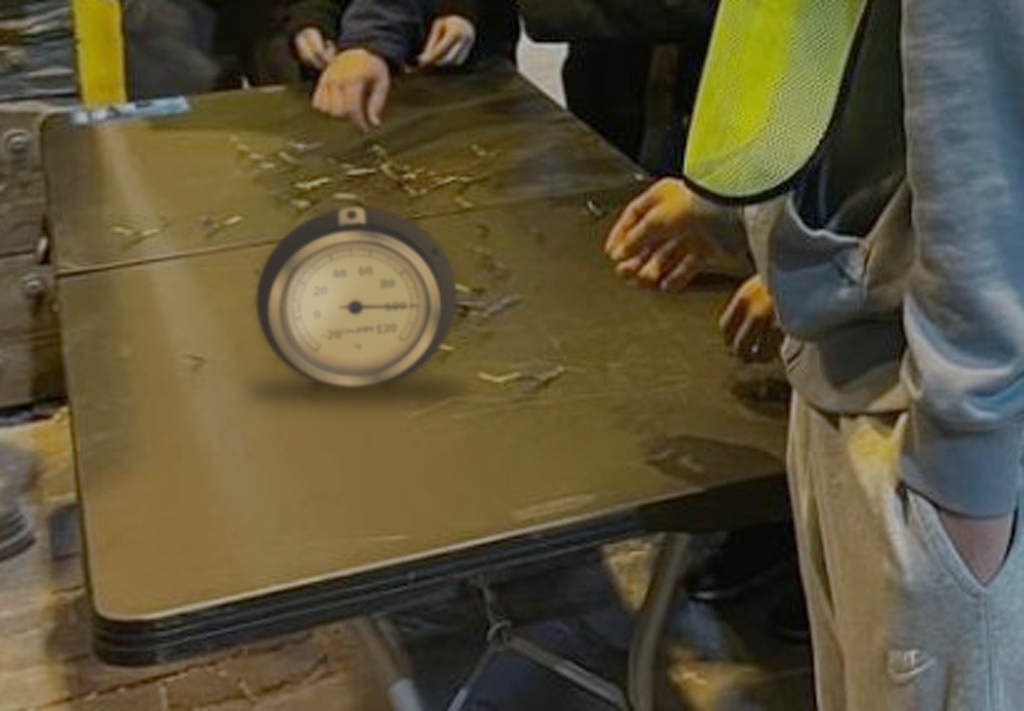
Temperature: {"value": 100, "unit": "°F"}
